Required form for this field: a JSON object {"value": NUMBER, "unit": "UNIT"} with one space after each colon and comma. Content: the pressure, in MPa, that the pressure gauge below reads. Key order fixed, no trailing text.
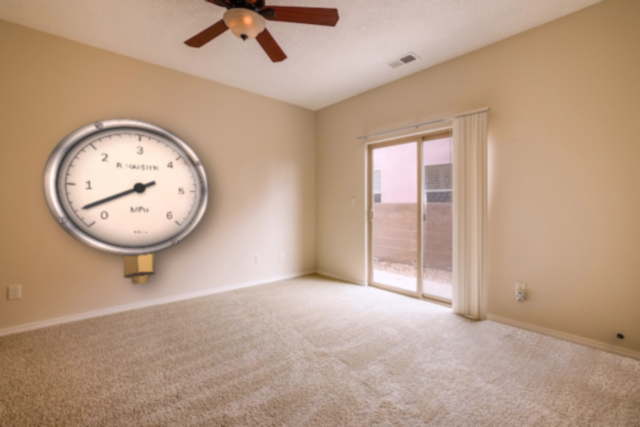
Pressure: {"value": 0.4, "unit": "MPa"}
